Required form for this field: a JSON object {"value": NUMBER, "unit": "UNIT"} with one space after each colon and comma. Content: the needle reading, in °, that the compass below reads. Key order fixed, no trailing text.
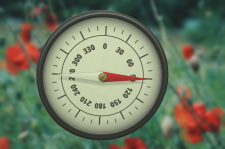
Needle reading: {"value": 90, "unit": "°"}
